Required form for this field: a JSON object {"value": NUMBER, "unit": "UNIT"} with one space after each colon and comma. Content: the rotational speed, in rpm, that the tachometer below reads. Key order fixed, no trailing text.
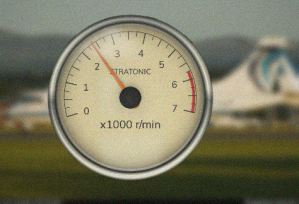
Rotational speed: {"value": 2375, "unit": "rpm"}
